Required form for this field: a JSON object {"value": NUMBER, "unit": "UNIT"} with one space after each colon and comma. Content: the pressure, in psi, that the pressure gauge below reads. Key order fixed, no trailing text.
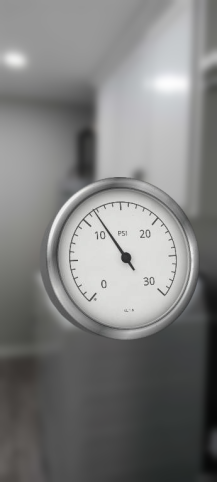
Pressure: {"value": 11.5, "unit": "psi"}
